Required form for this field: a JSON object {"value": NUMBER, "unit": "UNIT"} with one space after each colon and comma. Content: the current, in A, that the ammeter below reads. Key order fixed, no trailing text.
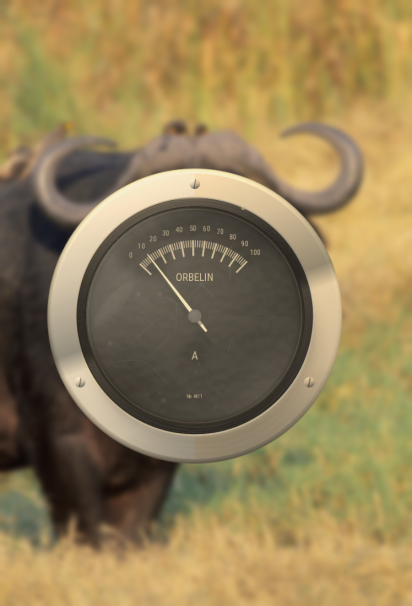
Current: {"value": 10, "unit": "A"}
